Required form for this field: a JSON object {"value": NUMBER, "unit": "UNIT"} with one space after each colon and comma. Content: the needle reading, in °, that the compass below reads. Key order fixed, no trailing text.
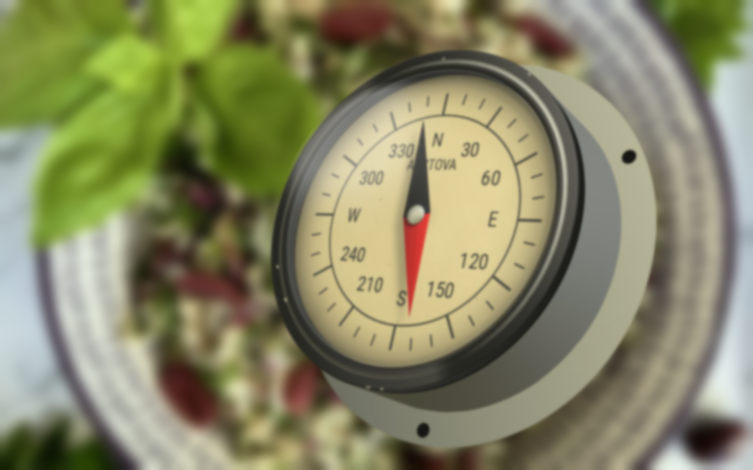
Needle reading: {"value": 170, "unit": "°"}
